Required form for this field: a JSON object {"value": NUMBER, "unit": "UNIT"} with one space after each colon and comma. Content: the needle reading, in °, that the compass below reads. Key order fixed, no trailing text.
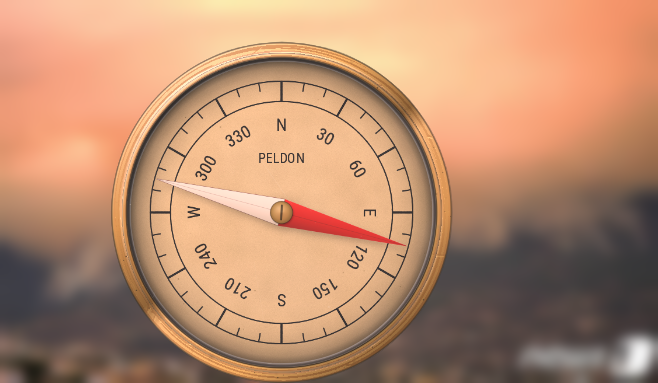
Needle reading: {"value": 105, "unit": "°"}
